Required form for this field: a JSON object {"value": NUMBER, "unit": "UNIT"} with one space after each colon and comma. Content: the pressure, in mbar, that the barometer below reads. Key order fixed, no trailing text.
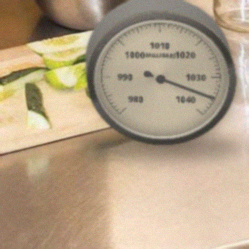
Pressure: {"value": 1035, "unit": "mbar"}
